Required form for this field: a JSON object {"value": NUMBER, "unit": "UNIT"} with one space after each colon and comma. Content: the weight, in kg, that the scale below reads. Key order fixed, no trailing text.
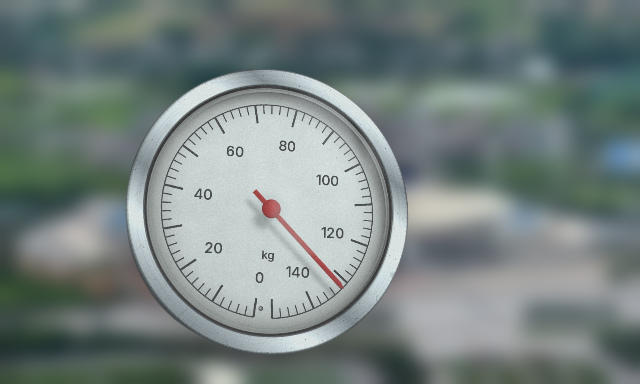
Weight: {"value": 132, "unit": "kg"}
